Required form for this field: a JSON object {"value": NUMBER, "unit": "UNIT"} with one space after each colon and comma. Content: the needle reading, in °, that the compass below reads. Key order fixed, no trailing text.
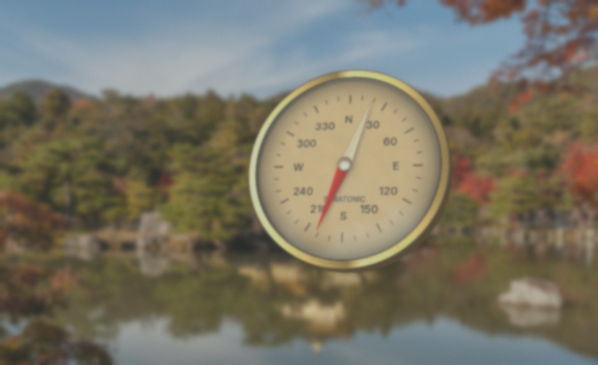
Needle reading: {"value": 200, "unit": "°"}
